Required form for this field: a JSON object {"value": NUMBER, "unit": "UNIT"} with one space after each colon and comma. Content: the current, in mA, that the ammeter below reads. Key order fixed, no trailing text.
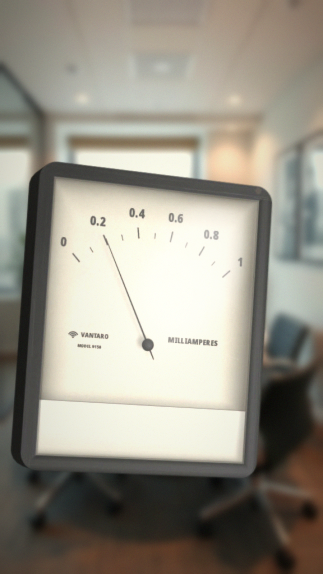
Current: {"value": 0.2, "unit": "mA"}
